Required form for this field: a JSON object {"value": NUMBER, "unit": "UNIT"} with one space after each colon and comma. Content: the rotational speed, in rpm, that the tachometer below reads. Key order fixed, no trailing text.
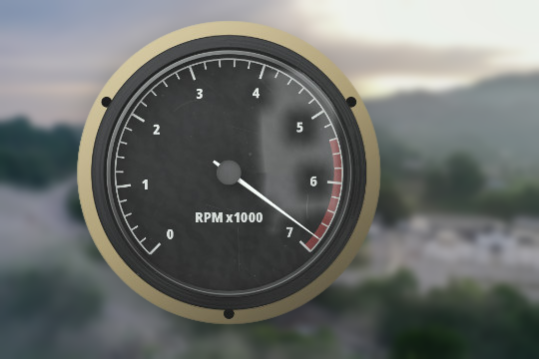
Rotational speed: {"value": 6800, "unit": "rpm"}
